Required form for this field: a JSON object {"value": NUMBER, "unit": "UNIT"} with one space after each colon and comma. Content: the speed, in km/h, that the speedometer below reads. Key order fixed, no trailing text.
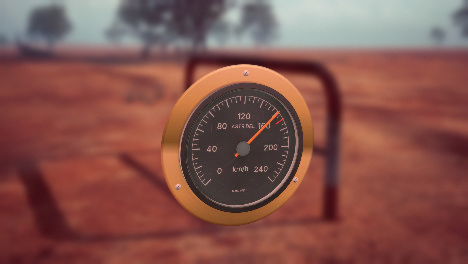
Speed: {"value": 160, "unit": "km/h"}
